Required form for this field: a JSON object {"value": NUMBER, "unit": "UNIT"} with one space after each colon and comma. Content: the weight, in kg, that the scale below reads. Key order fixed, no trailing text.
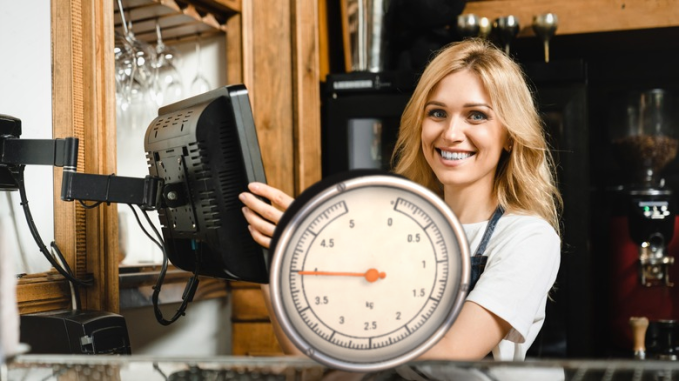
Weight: {"value": 4, "unit": "kg"}
